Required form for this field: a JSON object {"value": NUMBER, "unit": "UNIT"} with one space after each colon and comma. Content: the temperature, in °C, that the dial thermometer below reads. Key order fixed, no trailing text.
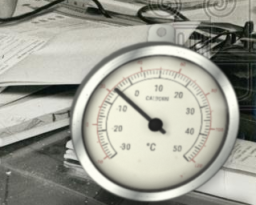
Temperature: {"value": -5, "unit": "°C"}
